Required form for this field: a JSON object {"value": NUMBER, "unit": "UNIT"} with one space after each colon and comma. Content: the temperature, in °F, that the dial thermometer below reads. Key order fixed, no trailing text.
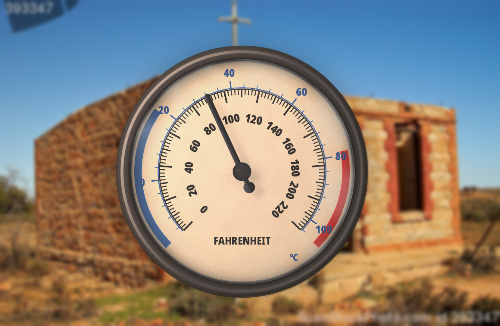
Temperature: {"value": 90, "unit": "°F"}
